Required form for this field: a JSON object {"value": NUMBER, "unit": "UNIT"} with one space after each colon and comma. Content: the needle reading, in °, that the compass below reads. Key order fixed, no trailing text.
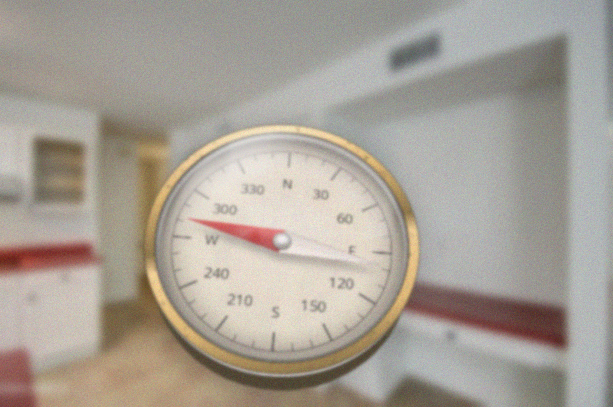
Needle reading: {"value": 280, "unit": "°"}
